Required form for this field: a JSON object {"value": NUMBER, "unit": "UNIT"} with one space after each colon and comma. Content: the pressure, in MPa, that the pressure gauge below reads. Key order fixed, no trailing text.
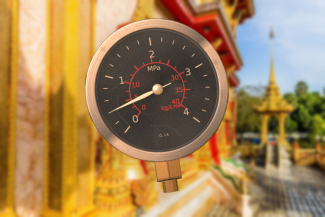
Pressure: {"value": 0.4, "unit": "MPa"}
